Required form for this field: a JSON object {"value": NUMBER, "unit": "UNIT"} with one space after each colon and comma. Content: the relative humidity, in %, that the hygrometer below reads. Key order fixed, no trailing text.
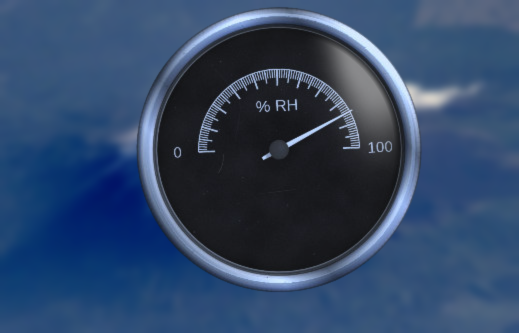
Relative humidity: {"value": 85, "unit": "%"}
